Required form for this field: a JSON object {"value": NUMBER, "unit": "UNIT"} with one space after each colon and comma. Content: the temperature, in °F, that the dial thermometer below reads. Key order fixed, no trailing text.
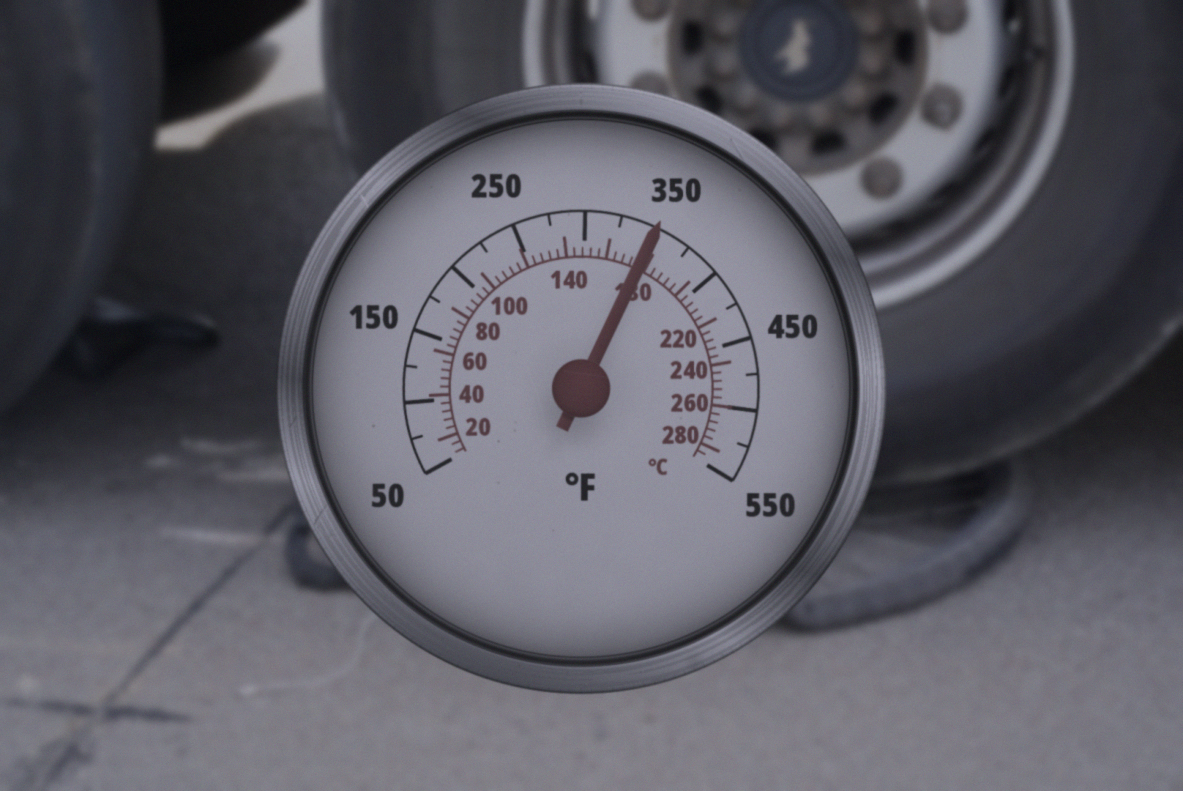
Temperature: {"value": 350, "unit": "°F"}
